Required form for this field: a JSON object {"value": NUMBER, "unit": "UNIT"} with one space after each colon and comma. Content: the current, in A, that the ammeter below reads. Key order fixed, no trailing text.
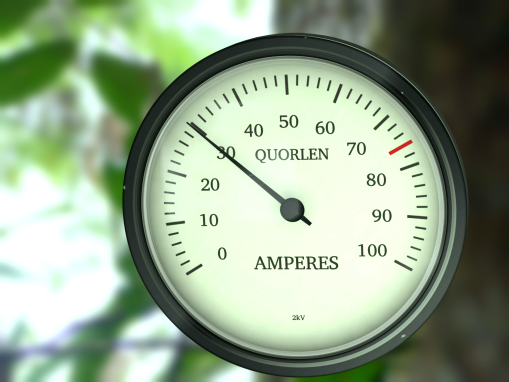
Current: {"value": 30, "unit": "A"}
